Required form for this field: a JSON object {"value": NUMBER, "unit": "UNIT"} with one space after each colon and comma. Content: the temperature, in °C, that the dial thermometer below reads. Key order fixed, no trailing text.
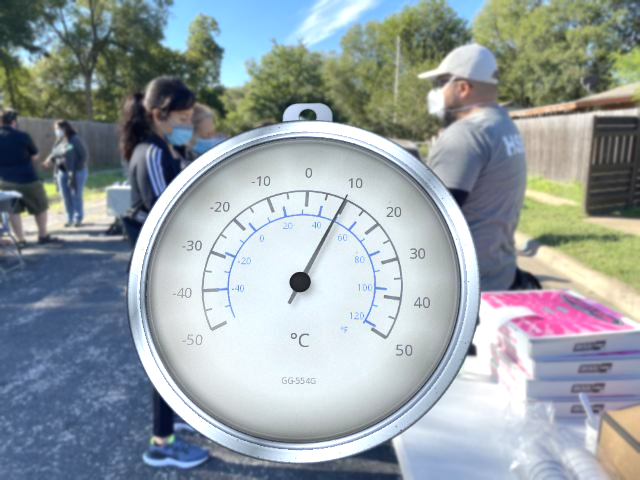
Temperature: {"value": 10, "unit": "°C"}
